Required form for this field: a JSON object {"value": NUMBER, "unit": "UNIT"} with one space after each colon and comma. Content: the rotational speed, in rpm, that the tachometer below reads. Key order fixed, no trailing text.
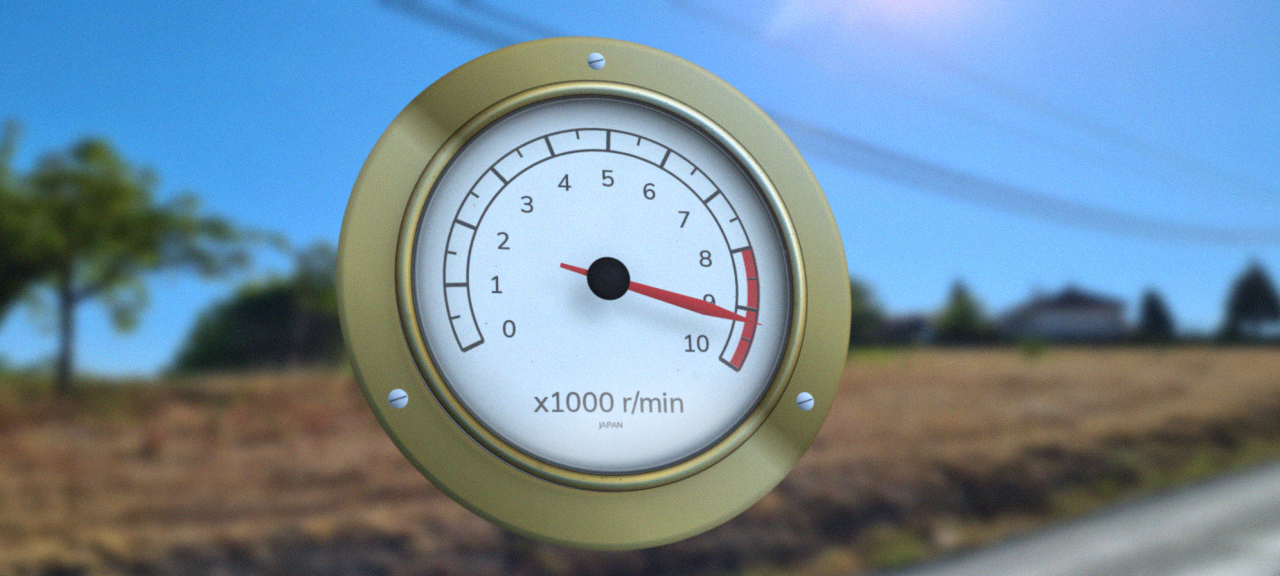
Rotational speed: {"value": 9250, "unit": "rpm"}
